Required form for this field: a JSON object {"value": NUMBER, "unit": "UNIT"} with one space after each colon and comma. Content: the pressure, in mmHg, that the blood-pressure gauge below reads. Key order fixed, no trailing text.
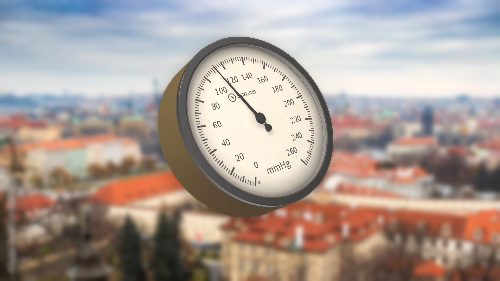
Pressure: {"value": 110, "unit": "mmHg"}
